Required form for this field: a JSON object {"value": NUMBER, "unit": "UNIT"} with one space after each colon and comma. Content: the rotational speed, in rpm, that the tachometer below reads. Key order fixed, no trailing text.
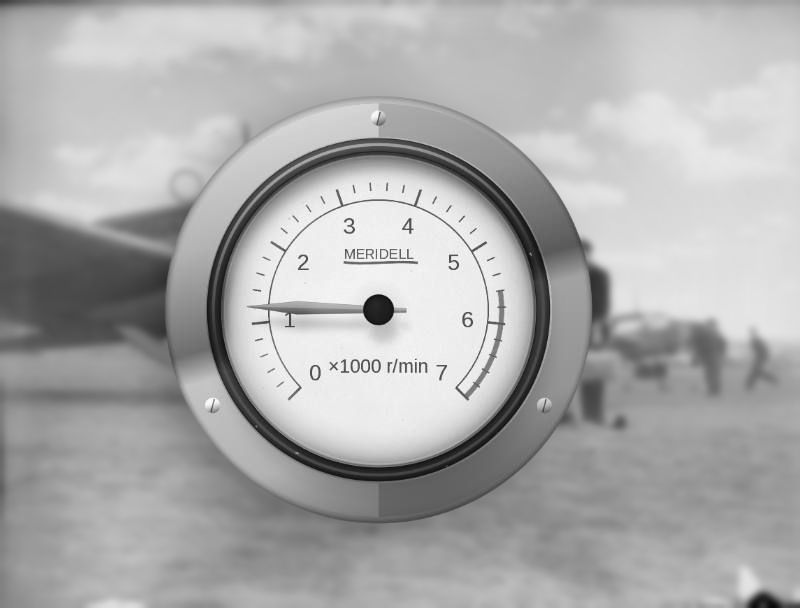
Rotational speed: {"value": 1200, "unit": "rpm"}
